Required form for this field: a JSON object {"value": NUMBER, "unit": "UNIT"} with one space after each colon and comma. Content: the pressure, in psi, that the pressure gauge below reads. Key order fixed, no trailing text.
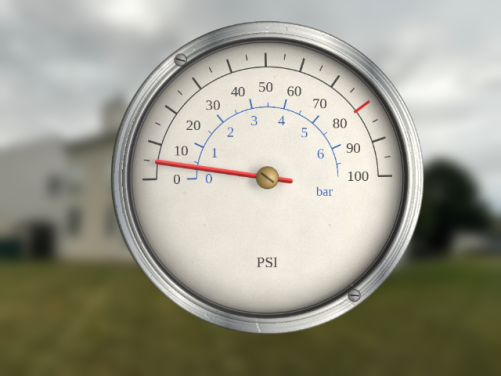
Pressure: {"value": 5, "unit": "psi"}
